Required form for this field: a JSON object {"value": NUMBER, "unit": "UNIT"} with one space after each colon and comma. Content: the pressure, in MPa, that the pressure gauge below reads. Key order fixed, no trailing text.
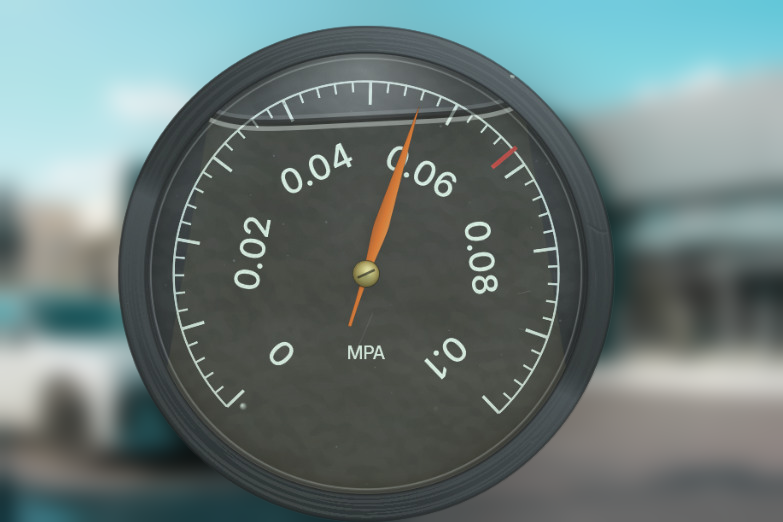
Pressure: {"value": 0.056, "unit": "MPa"}
